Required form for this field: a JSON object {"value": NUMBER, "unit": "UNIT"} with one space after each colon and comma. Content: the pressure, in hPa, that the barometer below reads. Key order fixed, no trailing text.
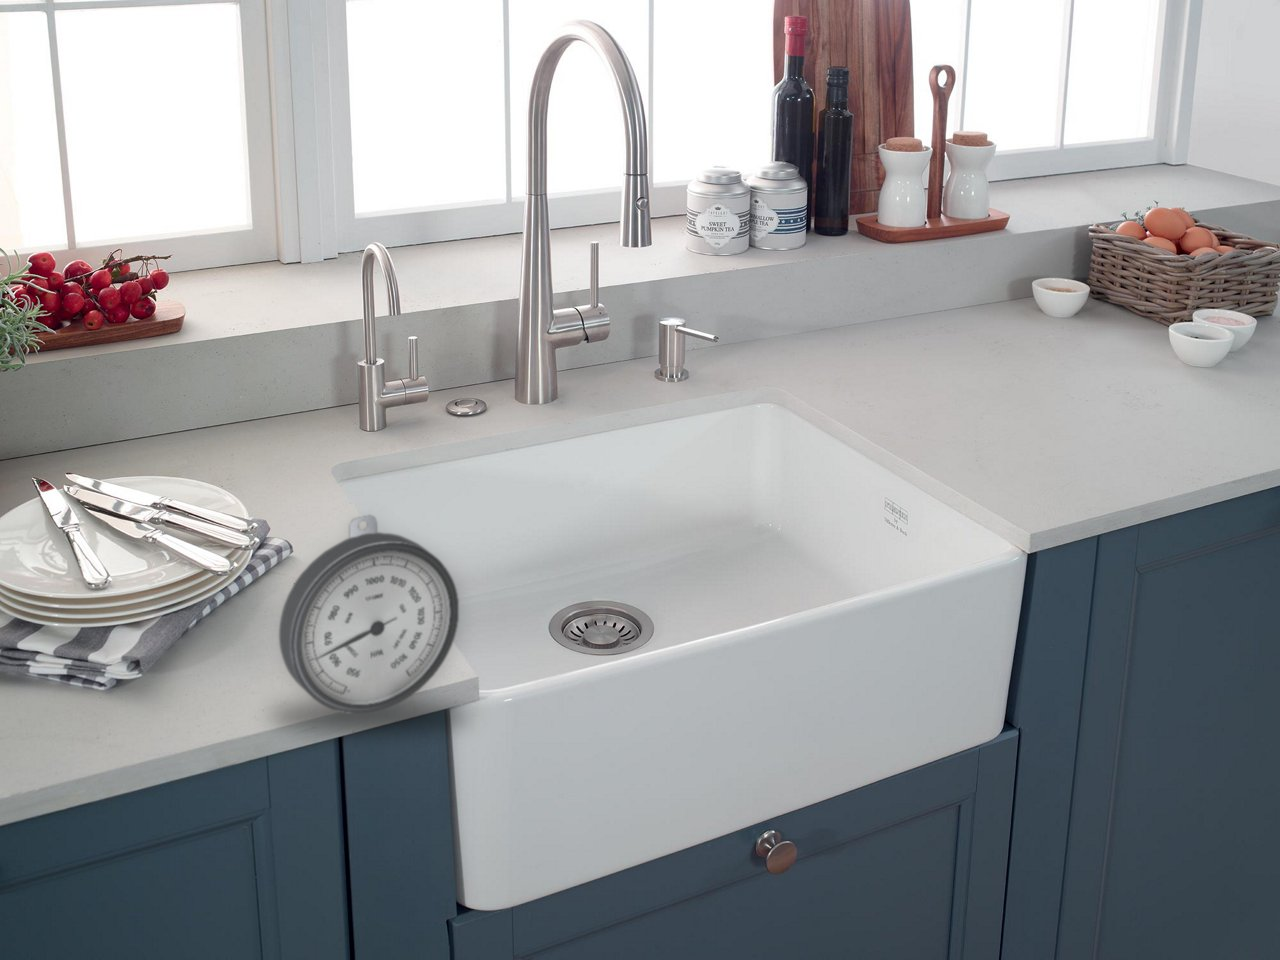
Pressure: {"value": 965, "unit": "hPa"}
